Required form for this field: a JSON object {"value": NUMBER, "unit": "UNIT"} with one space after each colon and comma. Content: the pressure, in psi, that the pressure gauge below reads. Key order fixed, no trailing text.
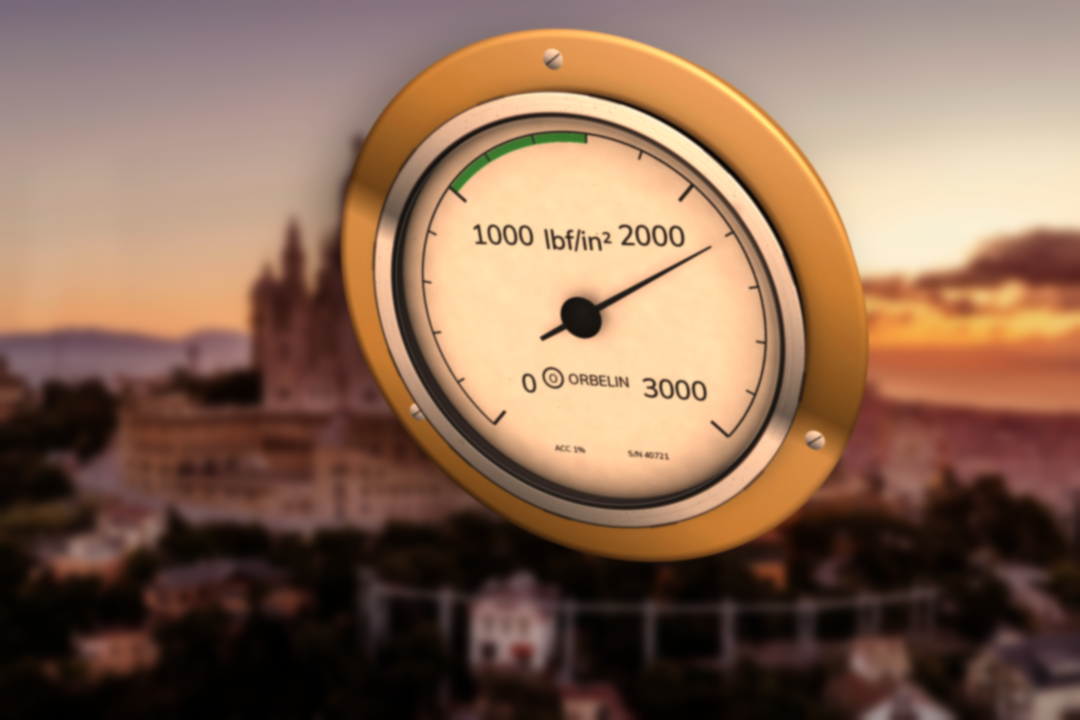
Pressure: {"value": 2200, "unit": "psi"}
